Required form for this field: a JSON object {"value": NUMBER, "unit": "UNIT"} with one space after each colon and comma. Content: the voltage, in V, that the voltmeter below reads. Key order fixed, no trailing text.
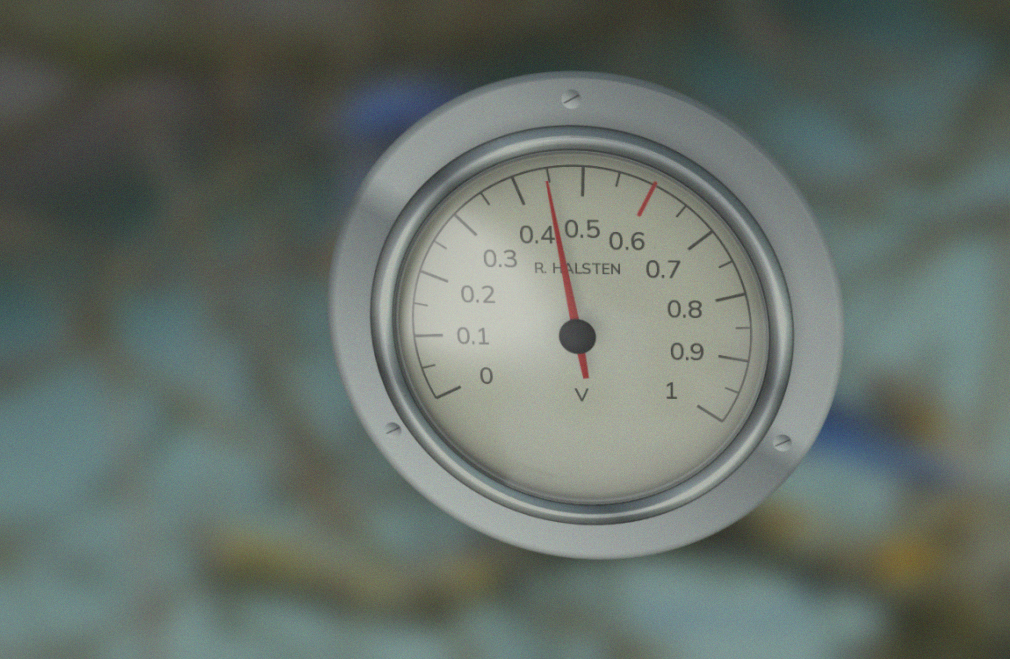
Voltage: {"value": 0.45, "unit": "V"}
